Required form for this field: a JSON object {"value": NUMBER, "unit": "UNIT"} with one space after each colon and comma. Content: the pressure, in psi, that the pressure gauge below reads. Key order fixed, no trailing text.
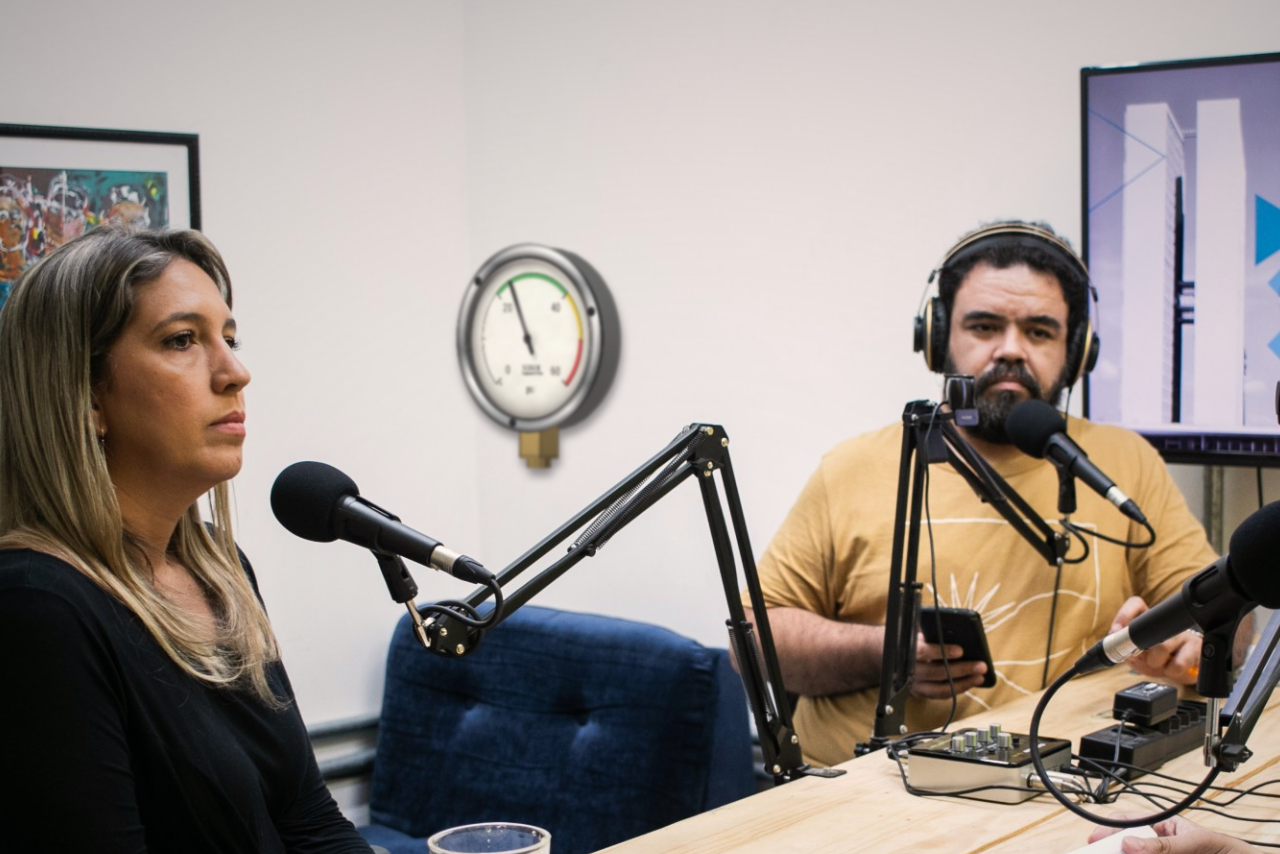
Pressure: {"value": 25, "unit": "psi"}
